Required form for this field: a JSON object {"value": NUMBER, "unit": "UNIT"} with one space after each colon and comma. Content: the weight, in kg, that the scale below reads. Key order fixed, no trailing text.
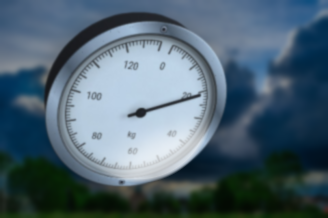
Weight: {"value": 20, "unit": "kg"}
